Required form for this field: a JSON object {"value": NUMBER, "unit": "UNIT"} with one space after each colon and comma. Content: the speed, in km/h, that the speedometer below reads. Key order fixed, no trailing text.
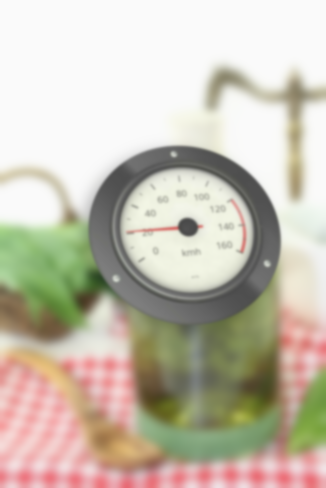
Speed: {"value": 20, "unit": "km/h"}
